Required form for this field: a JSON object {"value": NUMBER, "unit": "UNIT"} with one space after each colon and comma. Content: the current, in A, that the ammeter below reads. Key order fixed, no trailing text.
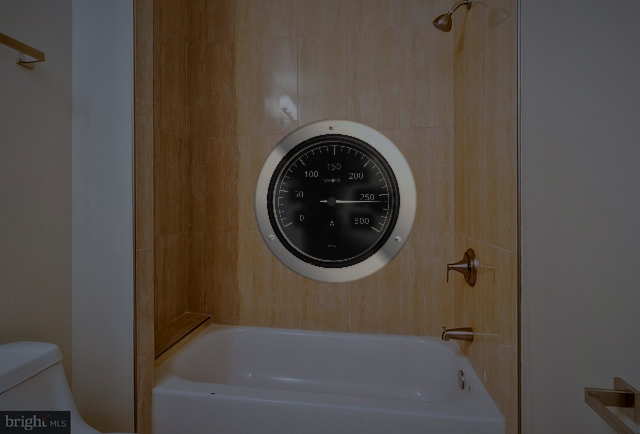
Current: {"value": 260, "unit": "A"}
